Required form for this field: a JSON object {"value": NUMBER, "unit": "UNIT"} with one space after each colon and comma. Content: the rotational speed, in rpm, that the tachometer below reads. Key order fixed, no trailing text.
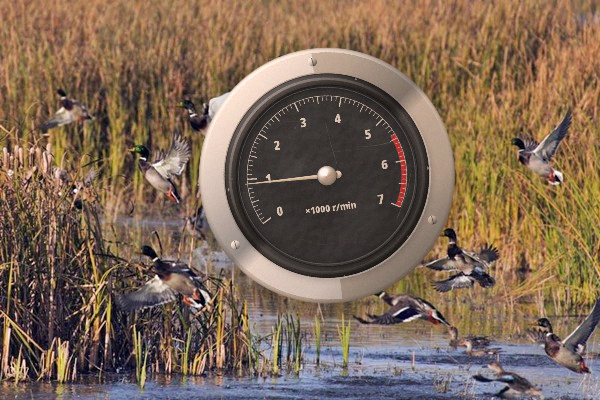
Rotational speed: {"value": 900, "unit": "rpm"}
